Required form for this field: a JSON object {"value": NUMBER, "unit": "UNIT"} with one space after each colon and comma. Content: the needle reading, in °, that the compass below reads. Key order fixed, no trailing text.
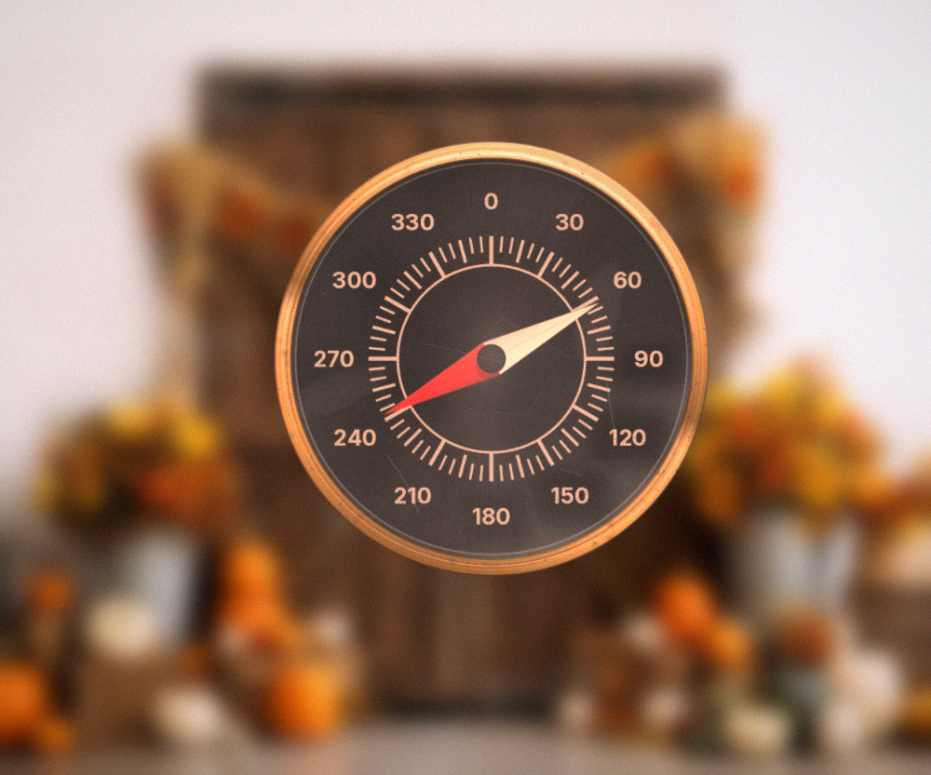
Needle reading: {"value": 242.5, "unit": "°"}
